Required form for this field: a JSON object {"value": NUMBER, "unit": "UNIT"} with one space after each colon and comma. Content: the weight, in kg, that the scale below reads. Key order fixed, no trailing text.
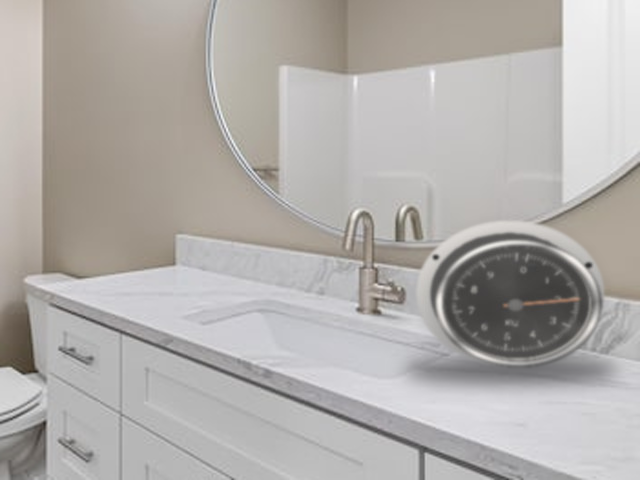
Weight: {"value": 2, "unit": "kg"}
